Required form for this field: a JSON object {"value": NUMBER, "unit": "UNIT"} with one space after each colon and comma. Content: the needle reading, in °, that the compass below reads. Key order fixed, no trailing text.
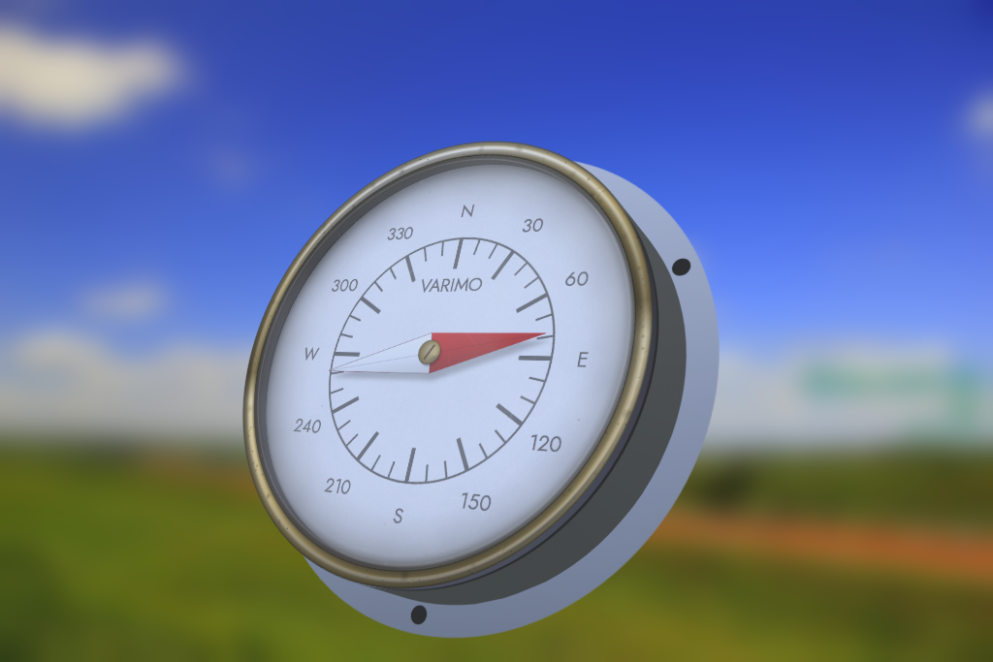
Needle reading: {"value": 80, "unit": "°"}
